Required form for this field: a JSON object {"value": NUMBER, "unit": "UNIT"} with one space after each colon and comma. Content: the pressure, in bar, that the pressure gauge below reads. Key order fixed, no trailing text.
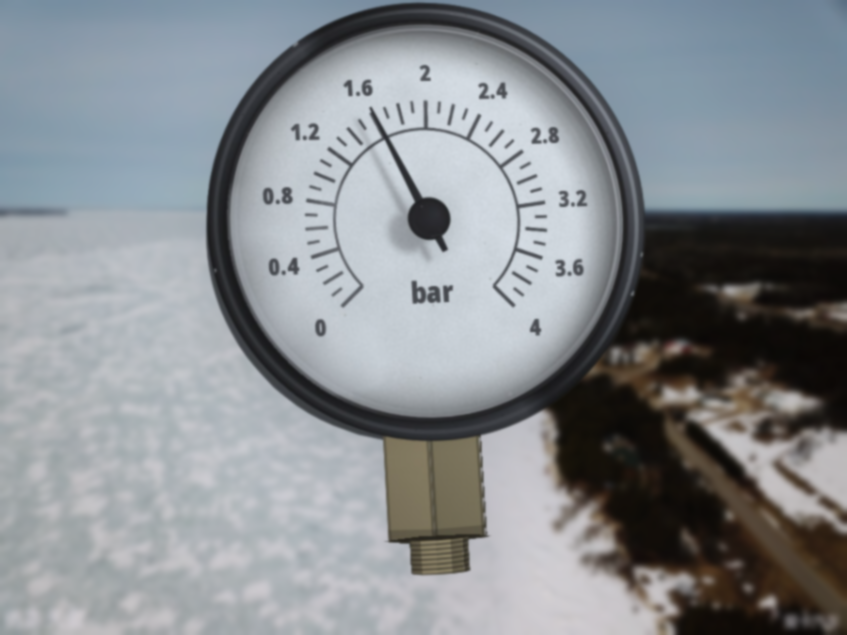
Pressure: {"value": 1.6, "unit": "bar"}
